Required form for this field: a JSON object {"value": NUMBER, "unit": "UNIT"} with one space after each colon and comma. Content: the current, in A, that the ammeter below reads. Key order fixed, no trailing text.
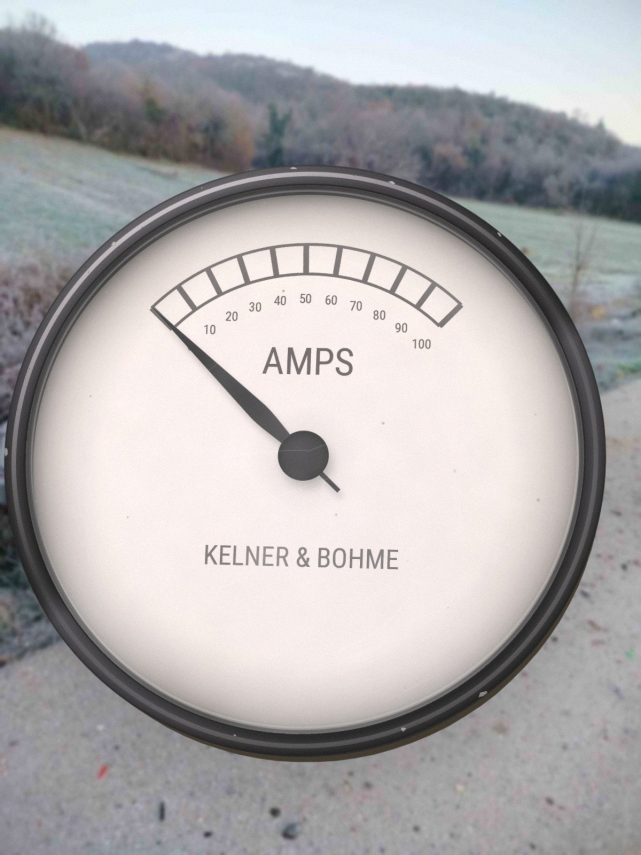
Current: {"value": 0, "unit": "A"}
